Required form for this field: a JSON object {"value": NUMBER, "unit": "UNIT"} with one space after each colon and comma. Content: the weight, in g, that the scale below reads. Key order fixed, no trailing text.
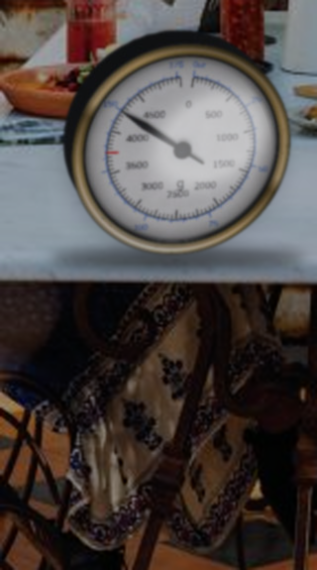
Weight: {"value": 4250, "unit": "g"}
